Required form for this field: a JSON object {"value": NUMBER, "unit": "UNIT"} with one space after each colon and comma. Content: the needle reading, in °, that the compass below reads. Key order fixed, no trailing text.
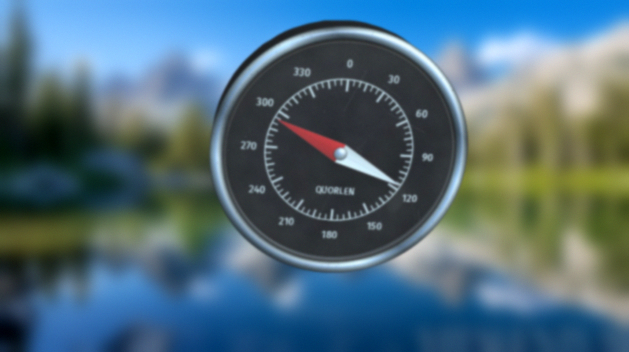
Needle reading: {"value": 295, "unit": "°"}
